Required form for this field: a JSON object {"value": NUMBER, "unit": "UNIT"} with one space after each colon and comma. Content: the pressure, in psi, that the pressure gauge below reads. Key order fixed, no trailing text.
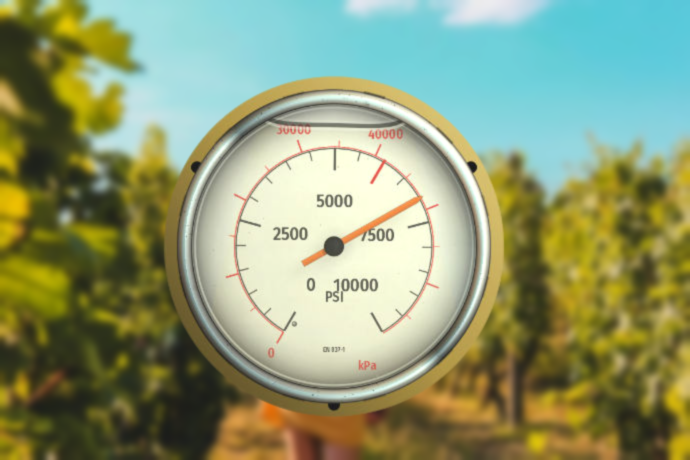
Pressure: {"value": 7000, "unit": "psi"}
